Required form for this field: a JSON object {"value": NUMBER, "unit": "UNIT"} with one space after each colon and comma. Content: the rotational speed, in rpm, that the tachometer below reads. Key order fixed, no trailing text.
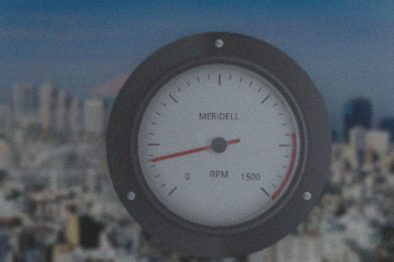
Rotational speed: {"value": 175, "unit": "rpm"}
